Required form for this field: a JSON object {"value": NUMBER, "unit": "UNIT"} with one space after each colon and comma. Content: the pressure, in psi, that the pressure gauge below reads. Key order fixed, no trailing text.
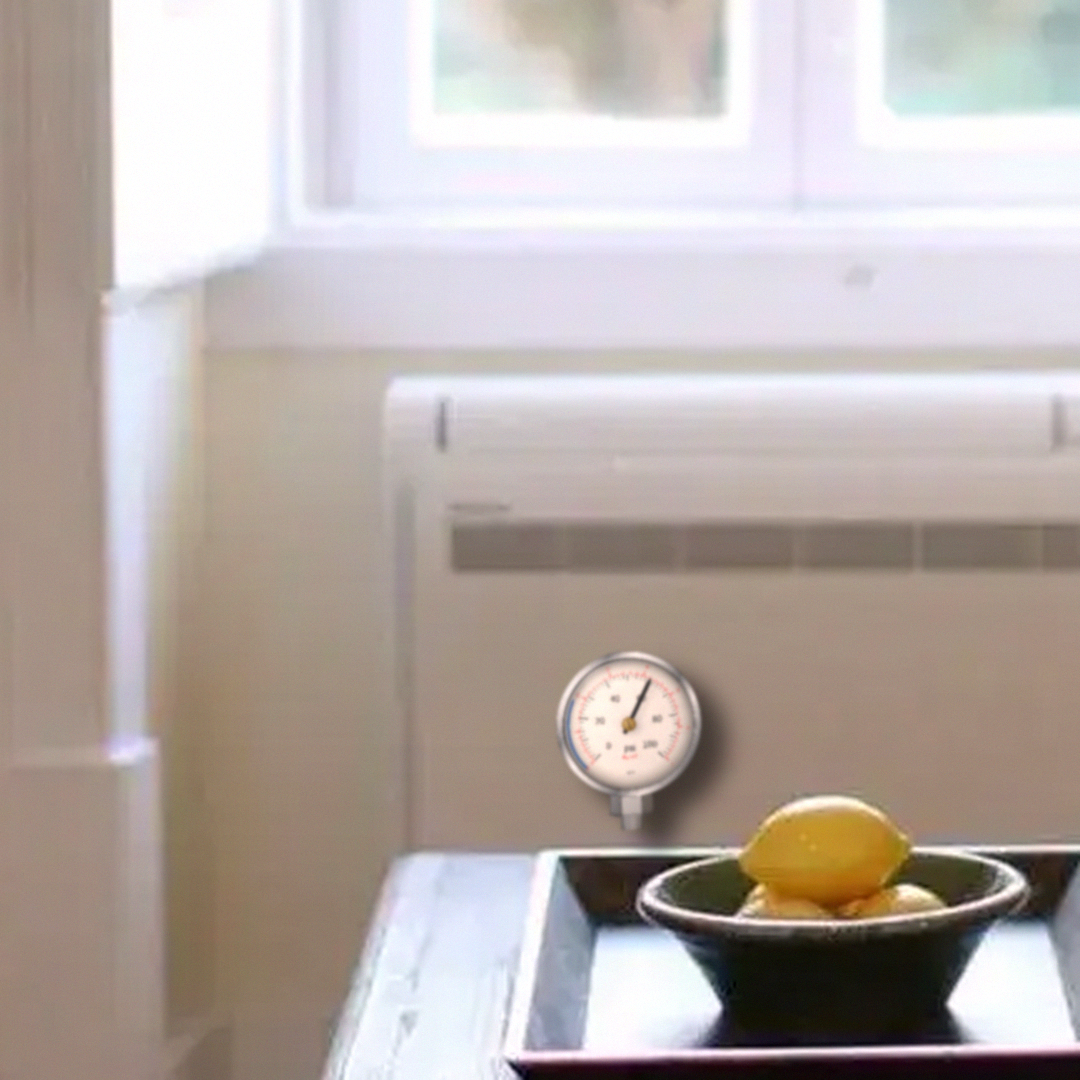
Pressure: {"value": 60, "unit": "psi"}
